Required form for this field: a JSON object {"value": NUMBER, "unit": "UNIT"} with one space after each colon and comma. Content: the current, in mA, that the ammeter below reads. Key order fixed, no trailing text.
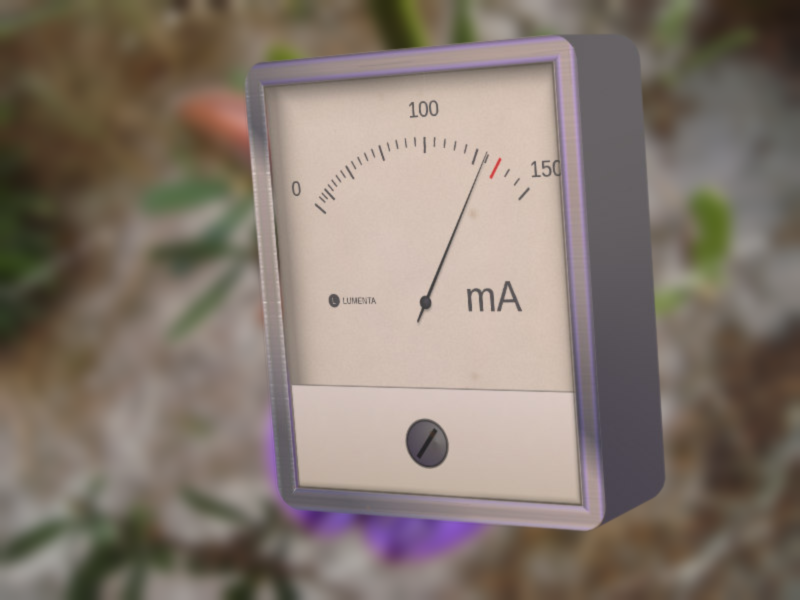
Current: {"value": 130, "unit": "mA"}
